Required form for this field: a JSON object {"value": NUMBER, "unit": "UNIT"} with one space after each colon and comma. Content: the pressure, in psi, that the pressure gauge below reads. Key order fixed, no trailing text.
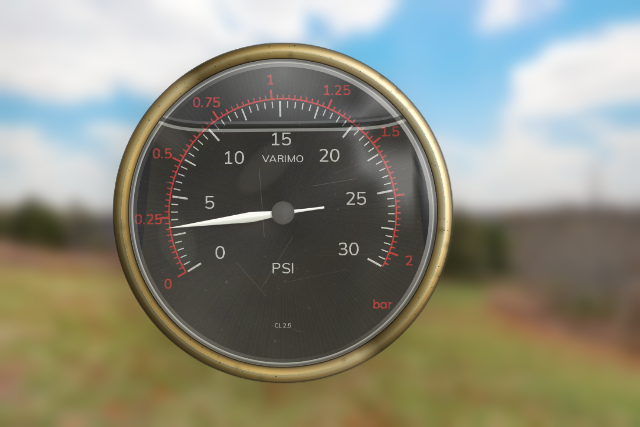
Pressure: {"value": 3, "unit": "psi"}
